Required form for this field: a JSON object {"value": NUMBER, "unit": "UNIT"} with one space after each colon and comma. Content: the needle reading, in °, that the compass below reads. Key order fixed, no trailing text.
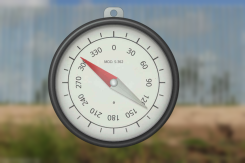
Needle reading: {"value": 307.5, "unit": "°"}
